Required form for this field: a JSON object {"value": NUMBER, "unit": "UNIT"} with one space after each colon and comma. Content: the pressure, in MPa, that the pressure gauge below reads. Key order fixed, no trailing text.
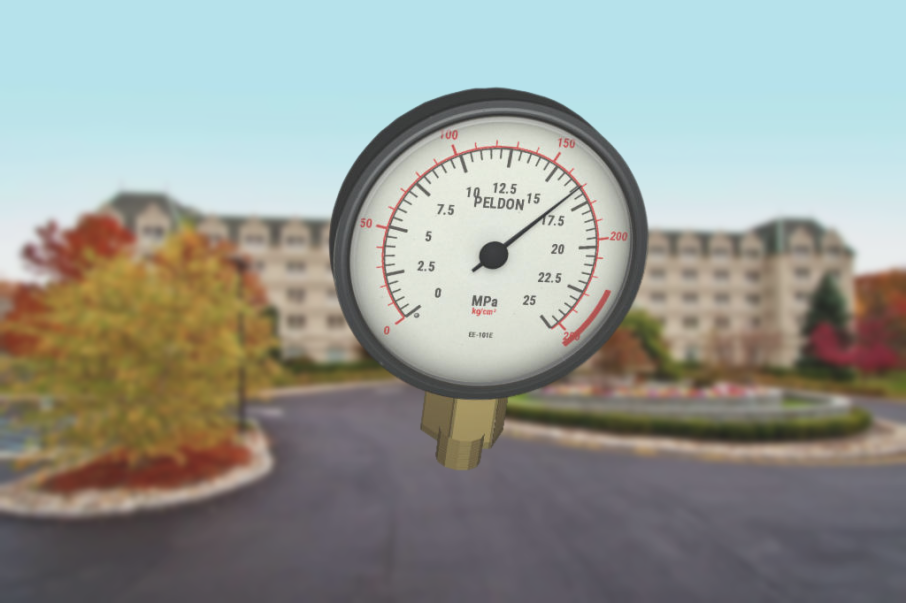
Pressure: {"value": 16.5, "unit": "MPa"}
